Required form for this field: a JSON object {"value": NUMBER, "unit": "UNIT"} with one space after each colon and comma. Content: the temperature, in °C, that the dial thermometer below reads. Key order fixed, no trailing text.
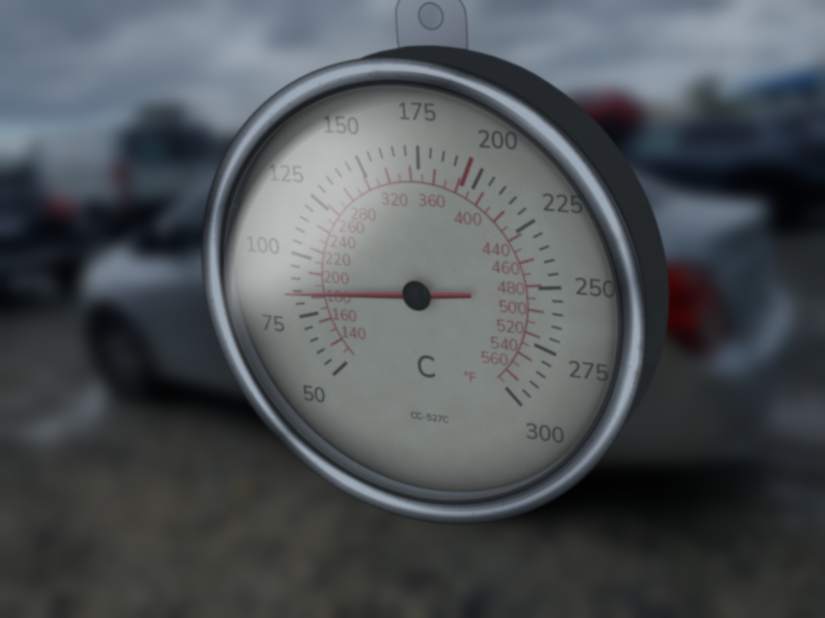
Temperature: {"value": 85, "unit": "°C"}
